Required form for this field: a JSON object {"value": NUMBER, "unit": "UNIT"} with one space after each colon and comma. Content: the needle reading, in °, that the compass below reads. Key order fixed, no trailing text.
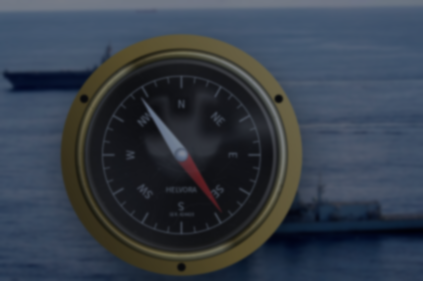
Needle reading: {"value": 145, "unit": "°"}
